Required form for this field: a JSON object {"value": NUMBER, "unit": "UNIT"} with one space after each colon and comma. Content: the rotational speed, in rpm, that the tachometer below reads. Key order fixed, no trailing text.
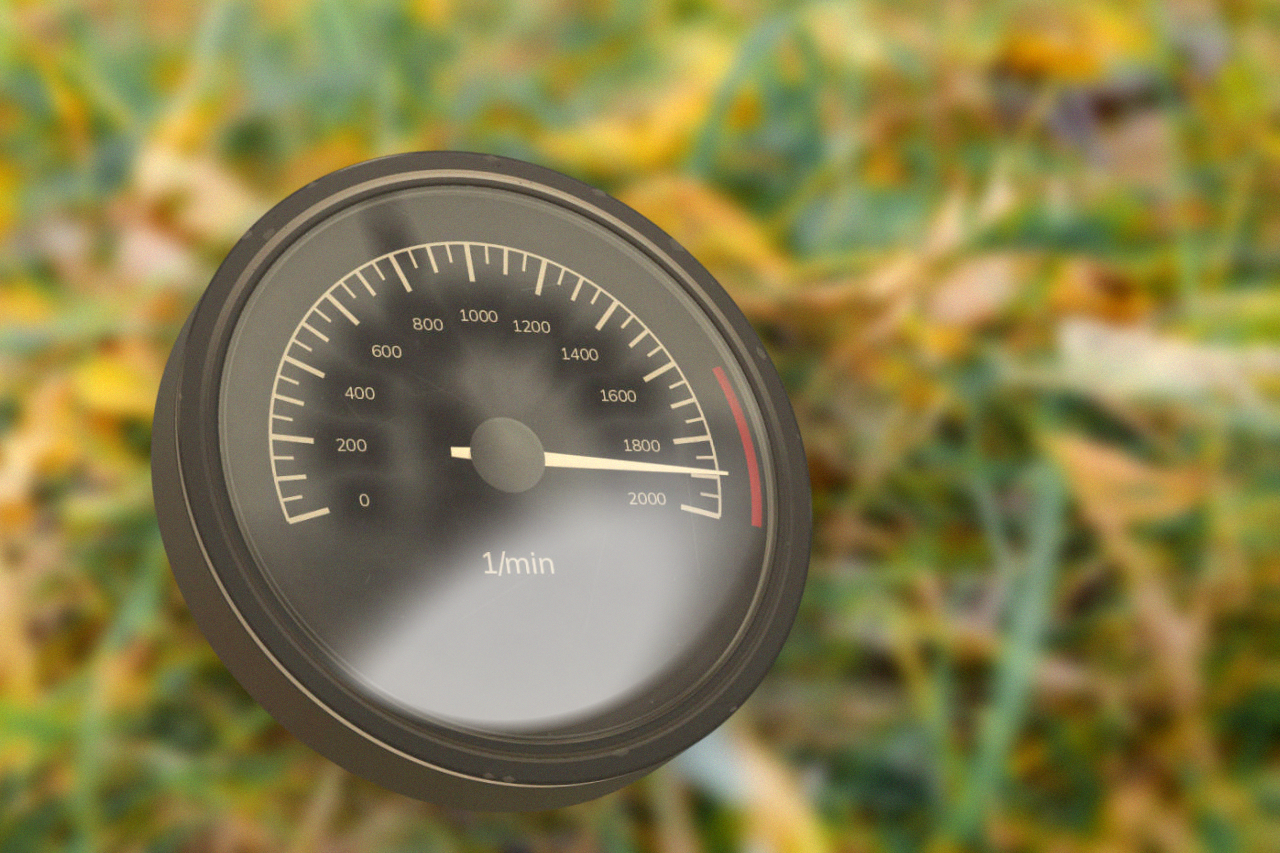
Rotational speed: {"value": 1900, "unit": "rpm"}
